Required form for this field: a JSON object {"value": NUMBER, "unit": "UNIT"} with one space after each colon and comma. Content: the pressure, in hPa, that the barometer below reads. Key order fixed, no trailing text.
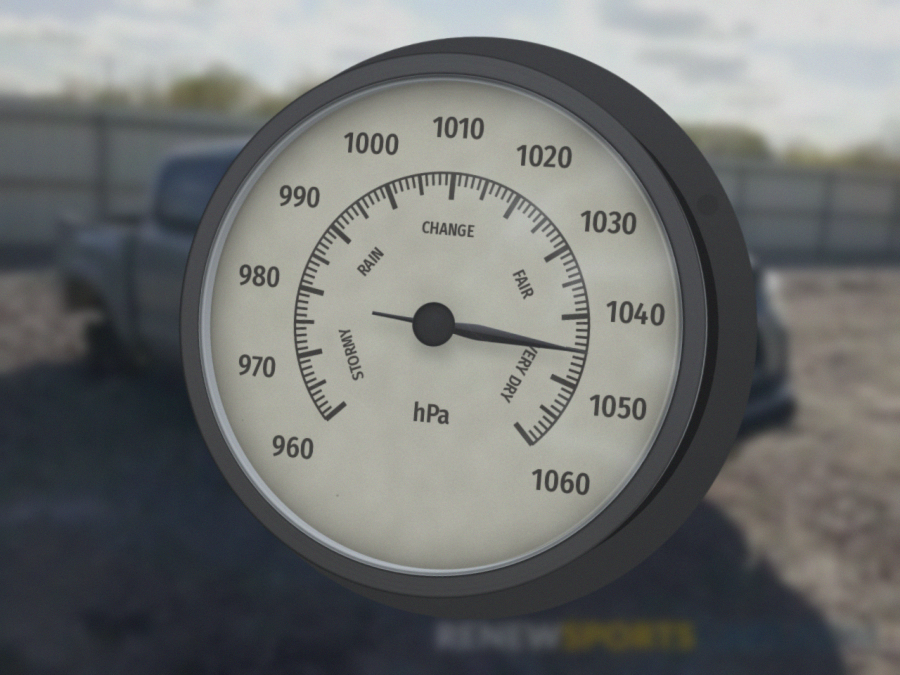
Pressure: {"value": 1045, "unit": "hPa"}
